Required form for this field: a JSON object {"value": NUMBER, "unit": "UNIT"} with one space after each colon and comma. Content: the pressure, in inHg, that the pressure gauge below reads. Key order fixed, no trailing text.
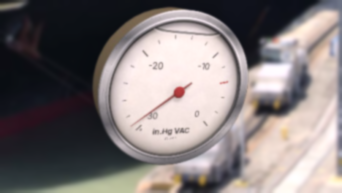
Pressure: {"value": -29, "unit": "inHg"}
